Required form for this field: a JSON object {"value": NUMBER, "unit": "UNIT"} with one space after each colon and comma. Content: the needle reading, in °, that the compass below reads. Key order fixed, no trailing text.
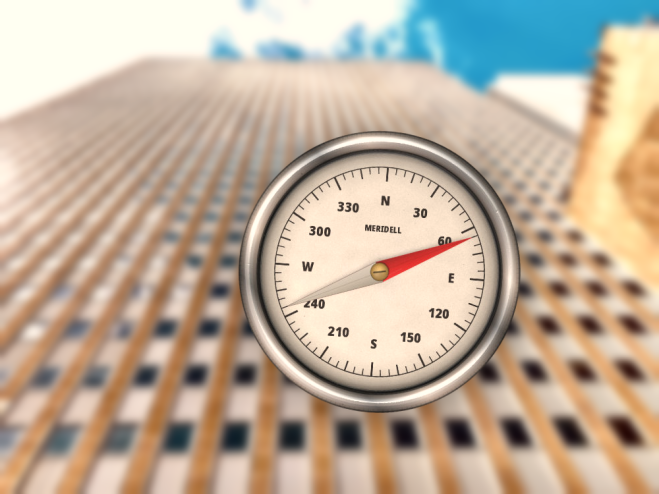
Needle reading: {"value": 65, "unit": "°"}
